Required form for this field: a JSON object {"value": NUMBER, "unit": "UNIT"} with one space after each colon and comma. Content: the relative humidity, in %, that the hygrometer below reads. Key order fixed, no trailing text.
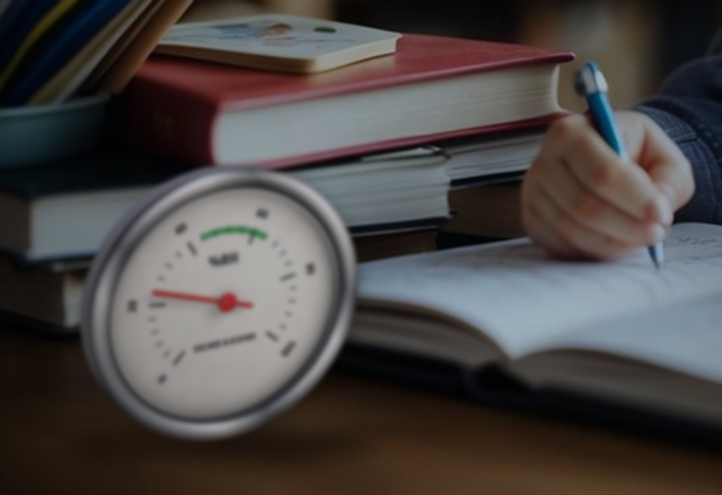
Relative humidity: {"value": 24, "unit": "%"}
